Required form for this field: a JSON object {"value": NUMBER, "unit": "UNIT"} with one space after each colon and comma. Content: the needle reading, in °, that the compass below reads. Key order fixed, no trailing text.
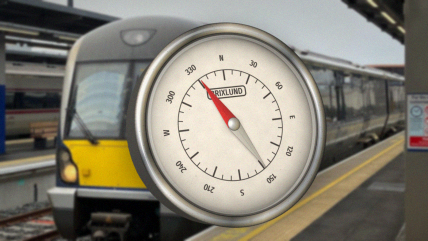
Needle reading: {"value": 330, "unit": "°"}
